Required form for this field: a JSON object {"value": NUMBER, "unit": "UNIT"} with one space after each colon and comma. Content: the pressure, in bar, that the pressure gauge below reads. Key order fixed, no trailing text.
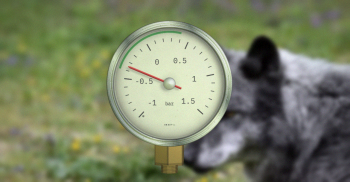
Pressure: {"value": -0.35, "unit": "bar"}
